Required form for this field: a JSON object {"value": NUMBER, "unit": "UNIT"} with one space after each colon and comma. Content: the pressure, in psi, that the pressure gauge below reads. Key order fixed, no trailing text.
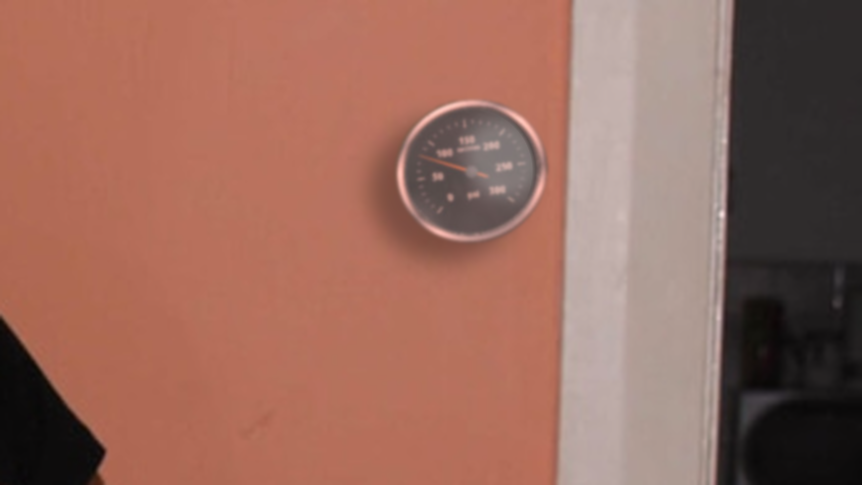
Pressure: {"value": 80, "unit": "psi"}
